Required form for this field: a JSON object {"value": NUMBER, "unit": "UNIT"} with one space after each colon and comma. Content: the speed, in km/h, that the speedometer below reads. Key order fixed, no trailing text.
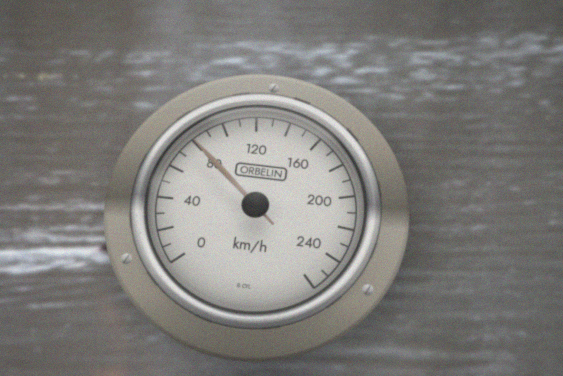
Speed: {"value": 80, "unit": "km/h"}
